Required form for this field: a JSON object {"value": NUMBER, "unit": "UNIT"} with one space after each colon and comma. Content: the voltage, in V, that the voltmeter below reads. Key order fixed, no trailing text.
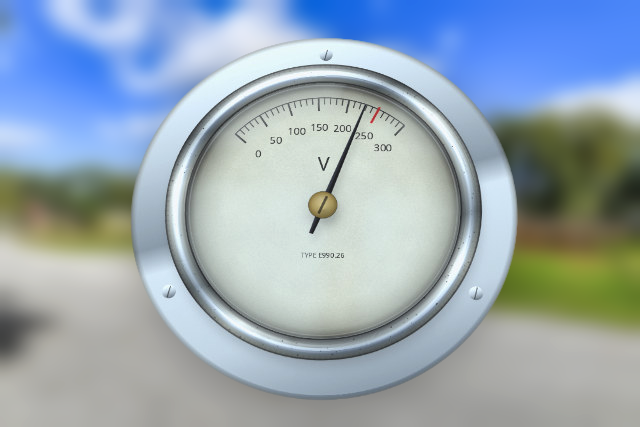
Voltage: {"value": 230, "unit": "V"}
